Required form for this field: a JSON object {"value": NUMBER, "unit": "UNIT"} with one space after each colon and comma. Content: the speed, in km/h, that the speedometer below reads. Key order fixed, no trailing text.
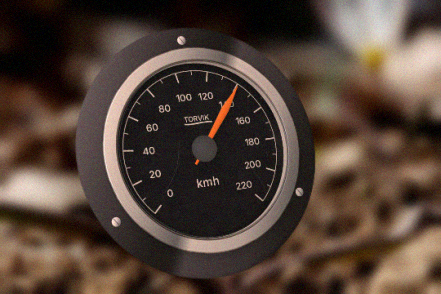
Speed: {"value": 140, "unit": "km/h"}
